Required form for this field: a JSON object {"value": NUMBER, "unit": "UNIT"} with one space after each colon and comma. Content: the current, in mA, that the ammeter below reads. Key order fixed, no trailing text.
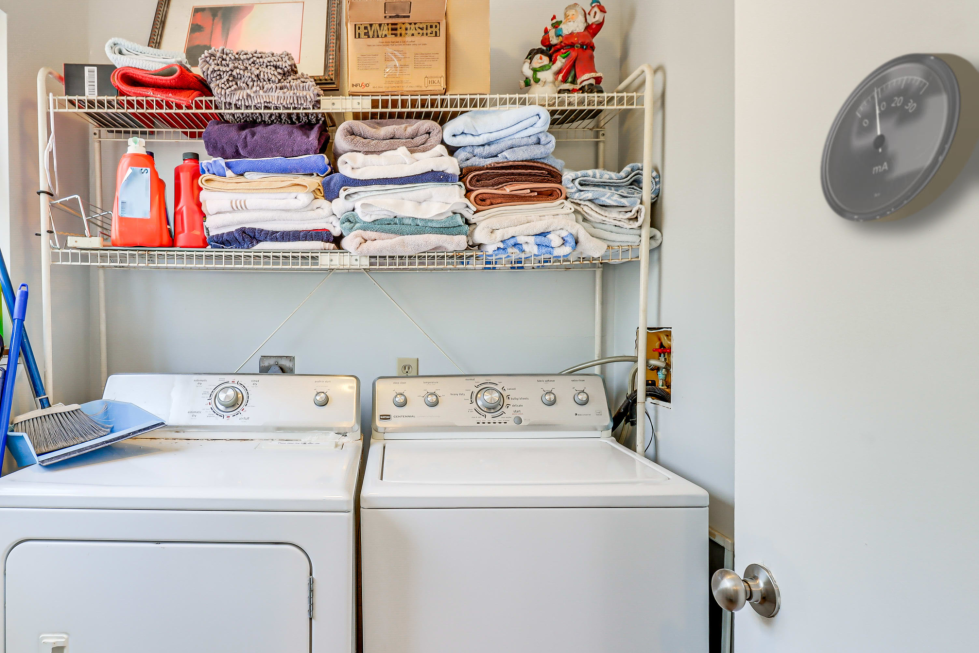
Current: {"value": 10, "unit": "mA"}
